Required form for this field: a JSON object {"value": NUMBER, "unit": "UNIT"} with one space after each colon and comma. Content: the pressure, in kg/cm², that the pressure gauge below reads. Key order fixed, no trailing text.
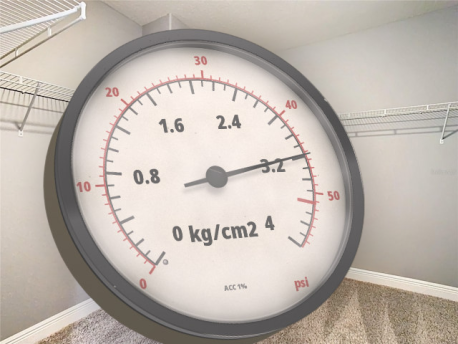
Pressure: {"value": 3.2, "unit": "kg/cm²"}
